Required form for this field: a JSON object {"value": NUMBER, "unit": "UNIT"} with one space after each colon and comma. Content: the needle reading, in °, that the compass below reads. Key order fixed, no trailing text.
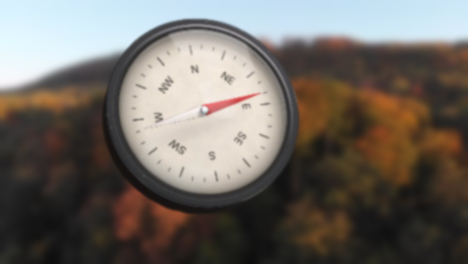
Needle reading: {"value": 80, "unit": "°"}
